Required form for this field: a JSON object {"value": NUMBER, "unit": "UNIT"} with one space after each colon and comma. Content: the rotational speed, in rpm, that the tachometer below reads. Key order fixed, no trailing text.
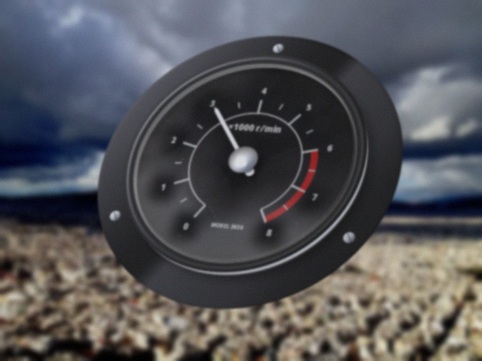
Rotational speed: {"value": 3000, "unit": "rpm"}
